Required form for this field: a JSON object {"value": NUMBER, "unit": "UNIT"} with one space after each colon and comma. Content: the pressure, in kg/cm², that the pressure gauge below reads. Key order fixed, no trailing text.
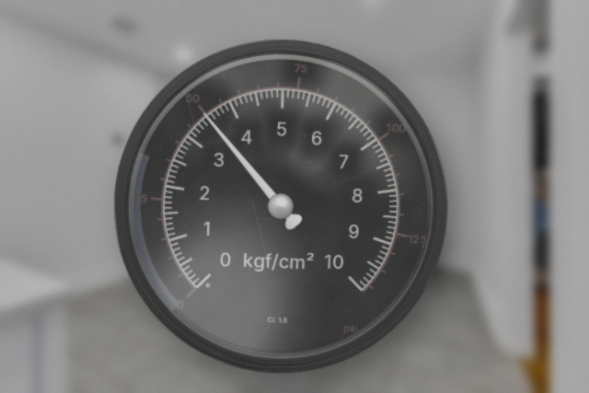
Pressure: {"value": 3.5, "unit": "kg/cm²"}
